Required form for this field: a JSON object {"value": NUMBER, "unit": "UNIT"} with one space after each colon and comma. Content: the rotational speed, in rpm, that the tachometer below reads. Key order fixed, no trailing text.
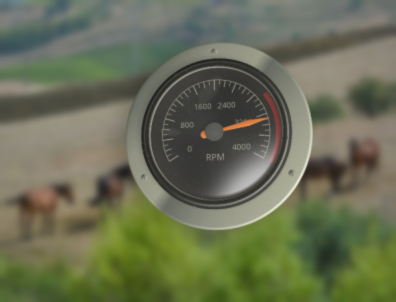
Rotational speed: {"value": 3300, "unit": "rpm"}
